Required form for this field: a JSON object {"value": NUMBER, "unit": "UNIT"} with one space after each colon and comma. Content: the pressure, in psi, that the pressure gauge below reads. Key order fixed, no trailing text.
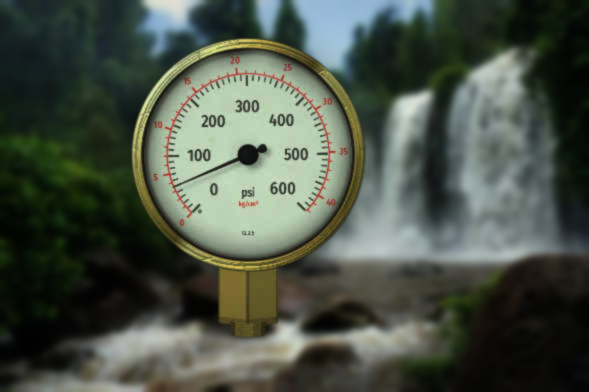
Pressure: {"value": 50, "unit": "psi"}
